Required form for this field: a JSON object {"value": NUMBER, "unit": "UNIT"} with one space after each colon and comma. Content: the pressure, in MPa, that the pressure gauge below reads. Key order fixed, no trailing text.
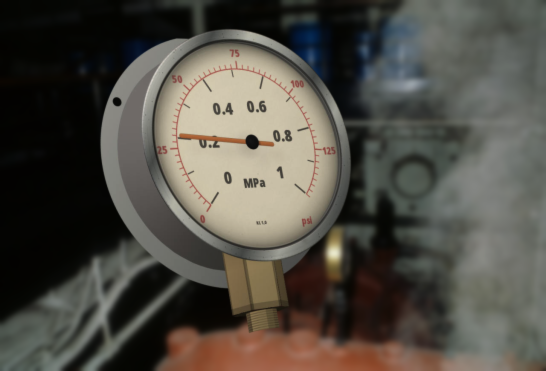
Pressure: {"value": 0.2, "unit": "MPa"}
